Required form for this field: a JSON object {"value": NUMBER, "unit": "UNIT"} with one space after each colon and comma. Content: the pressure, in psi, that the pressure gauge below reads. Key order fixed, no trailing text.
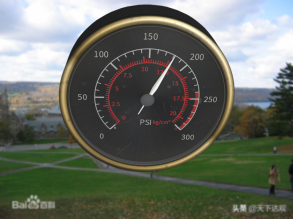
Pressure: {"value": 180, "unit": "psi"}
